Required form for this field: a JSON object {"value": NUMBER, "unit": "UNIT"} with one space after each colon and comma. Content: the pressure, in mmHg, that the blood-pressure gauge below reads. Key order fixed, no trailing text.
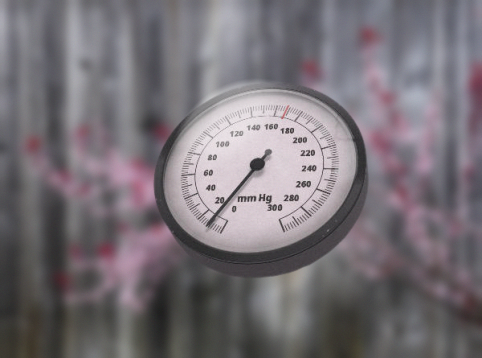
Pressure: {"value": 10, "unit": "mmHg"}
